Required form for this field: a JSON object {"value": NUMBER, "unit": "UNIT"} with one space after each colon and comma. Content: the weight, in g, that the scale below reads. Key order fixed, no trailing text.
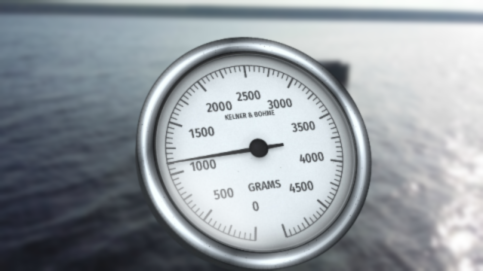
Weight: {"value": 1100, "unit": "g"}
